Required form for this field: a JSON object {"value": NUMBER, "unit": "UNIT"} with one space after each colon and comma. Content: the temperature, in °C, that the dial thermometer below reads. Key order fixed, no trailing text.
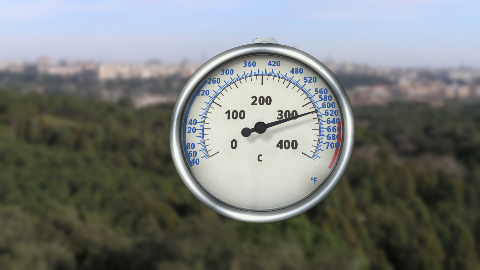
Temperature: {"value": 320, "unit": "°C"}
